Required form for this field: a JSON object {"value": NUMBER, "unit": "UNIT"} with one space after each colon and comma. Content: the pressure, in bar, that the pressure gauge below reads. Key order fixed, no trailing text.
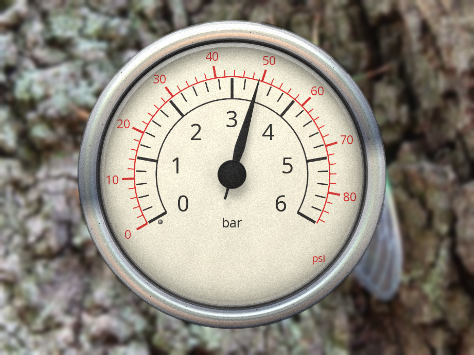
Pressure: {"value": 3.4, "unit": "bar"}
